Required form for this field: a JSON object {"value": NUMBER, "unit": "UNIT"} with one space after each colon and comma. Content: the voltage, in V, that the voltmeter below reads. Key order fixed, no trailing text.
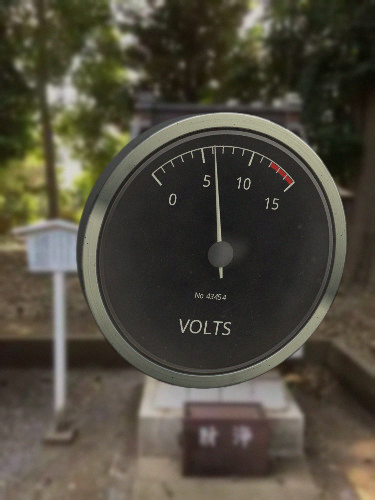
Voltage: {"value": 6, "unit": "V"}
